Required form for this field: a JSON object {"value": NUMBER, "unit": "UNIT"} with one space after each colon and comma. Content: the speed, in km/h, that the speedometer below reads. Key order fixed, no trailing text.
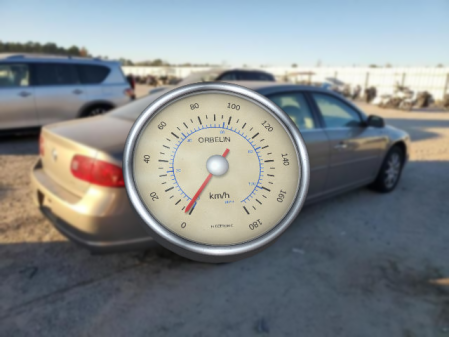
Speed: {"value": 2.5, "unit": "km/h"}
